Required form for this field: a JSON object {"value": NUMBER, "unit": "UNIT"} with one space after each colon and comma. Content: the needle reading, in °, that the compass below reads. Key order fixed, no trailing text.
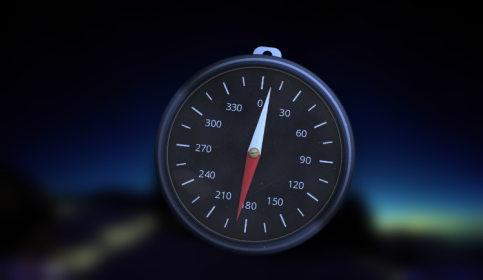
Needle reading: {"value": 187.5, "unit": "°"}
